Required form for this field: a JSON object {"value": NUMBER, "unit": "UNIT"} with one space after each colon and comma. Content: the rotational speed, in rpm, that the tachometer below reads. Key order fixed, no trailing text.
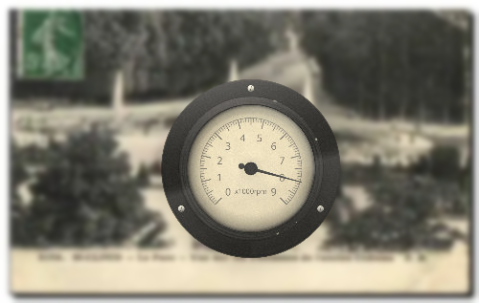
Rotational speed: {"value": 8000, "unit": "rpm"}
